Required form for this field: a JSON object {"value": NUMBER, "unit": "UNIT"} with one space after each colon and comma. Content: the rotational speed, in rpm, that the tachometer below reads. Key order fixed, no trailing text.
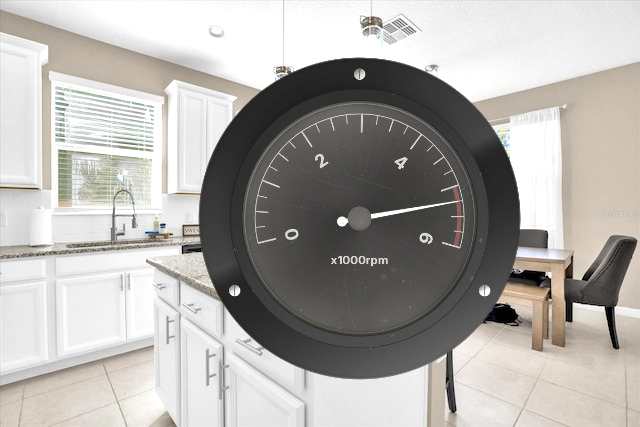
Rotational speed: {"value": 5250, "unit": "rpm"}
